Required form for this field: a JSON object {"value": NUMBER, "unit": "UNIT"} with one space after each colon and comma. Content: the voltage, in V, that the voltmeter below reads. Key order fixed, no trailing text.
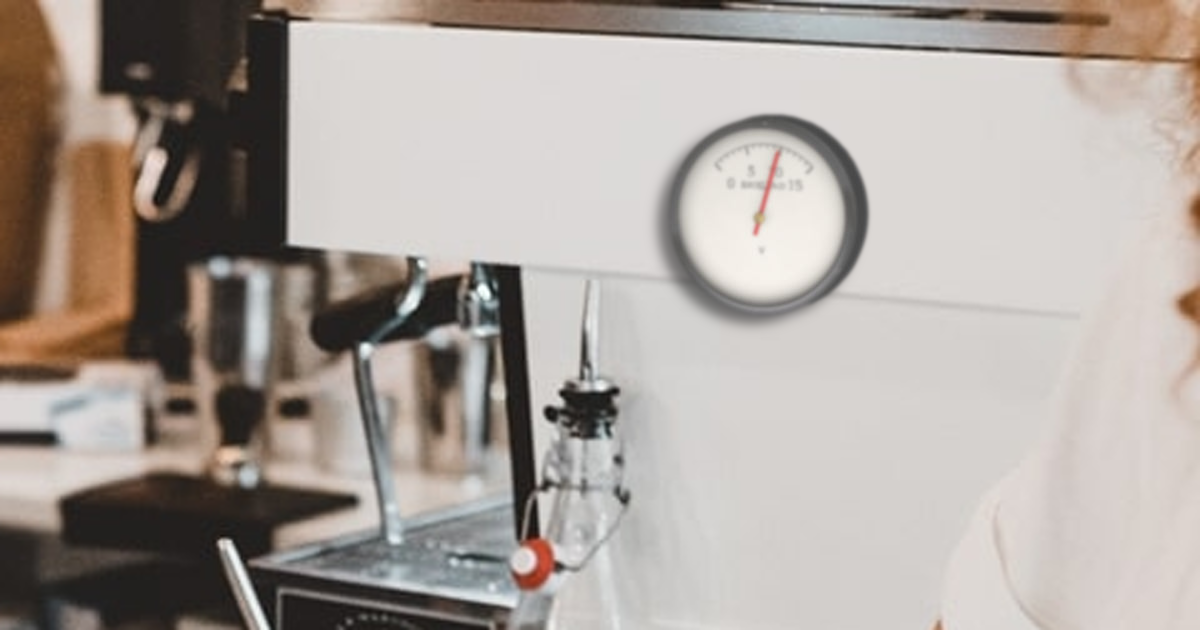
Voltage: {"value": 10, "unit": "V"}
